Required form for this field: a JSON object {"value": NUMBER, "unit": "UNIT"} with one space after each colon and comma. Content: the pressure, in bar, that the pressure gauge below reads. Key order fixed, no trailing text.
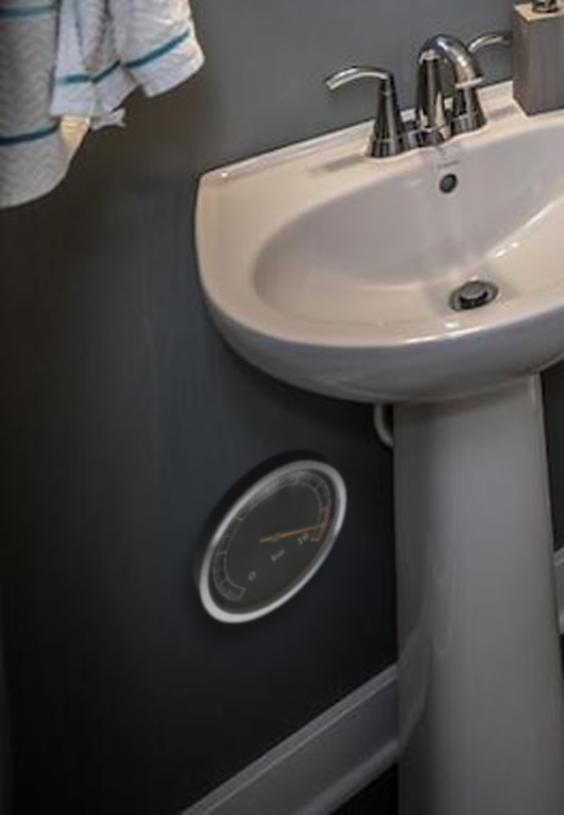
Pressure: {"value": 15, "unit": "bar"}
